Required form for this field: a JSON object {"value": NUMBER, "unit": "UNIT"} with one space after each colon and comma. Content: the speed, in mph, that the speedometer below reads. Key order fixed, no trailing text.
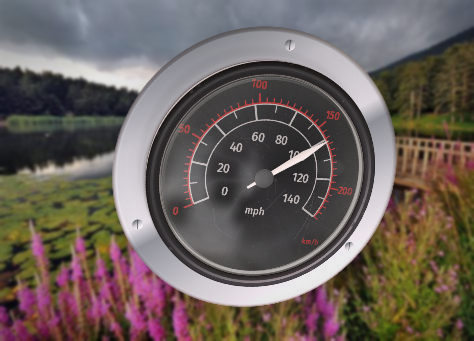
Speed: {"value": 100, "unit": "mph"}
